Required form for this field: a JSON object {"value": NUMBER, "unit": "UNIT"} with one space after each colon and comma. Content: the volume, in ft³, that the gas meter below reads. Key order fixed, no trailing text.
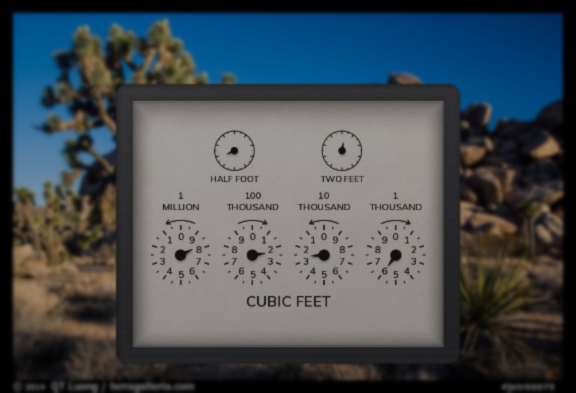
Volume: {"value": 822600, "unit": "ft³"}
